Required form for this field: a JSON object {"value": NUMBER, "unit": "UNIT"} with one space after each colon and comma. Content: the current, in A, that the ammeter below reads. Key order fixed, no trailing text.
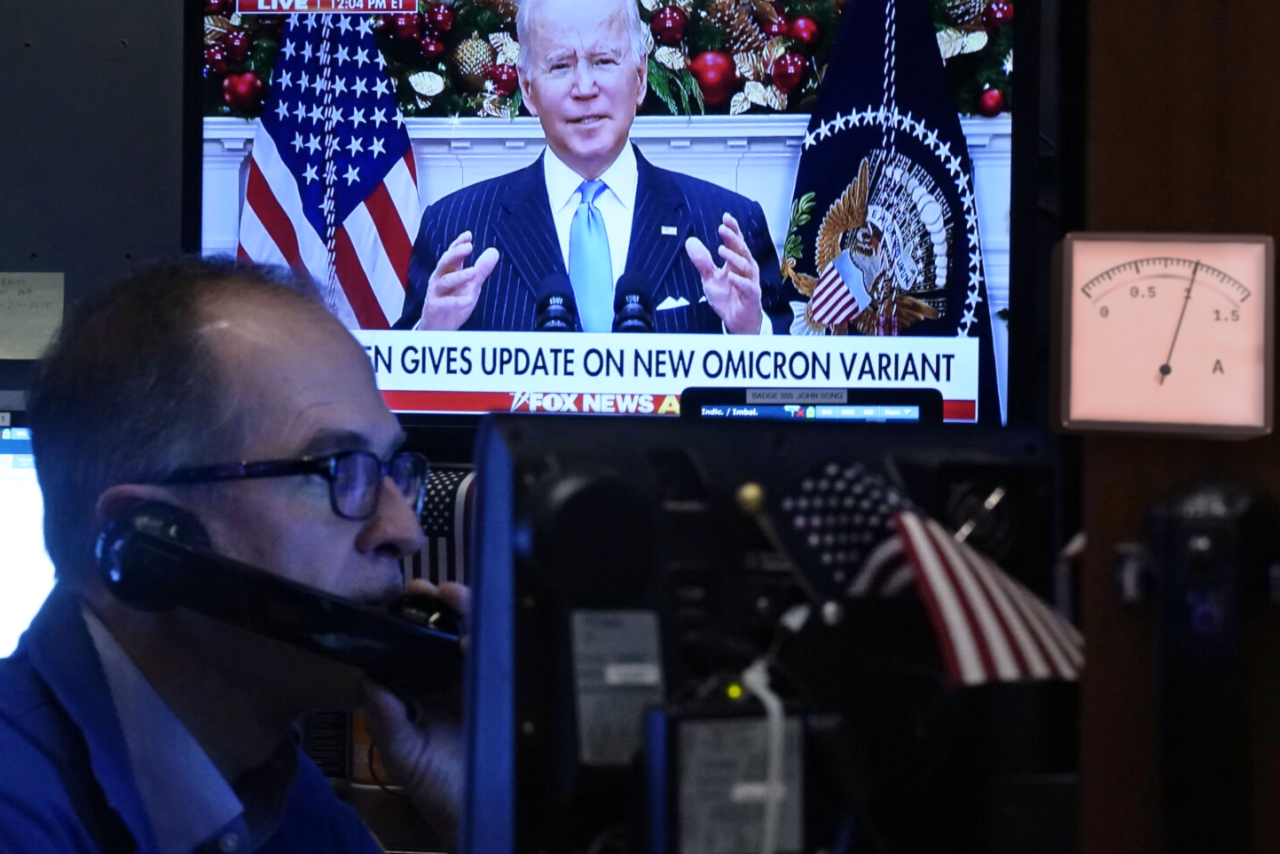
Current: {"value": 1, "unit": "A"}
